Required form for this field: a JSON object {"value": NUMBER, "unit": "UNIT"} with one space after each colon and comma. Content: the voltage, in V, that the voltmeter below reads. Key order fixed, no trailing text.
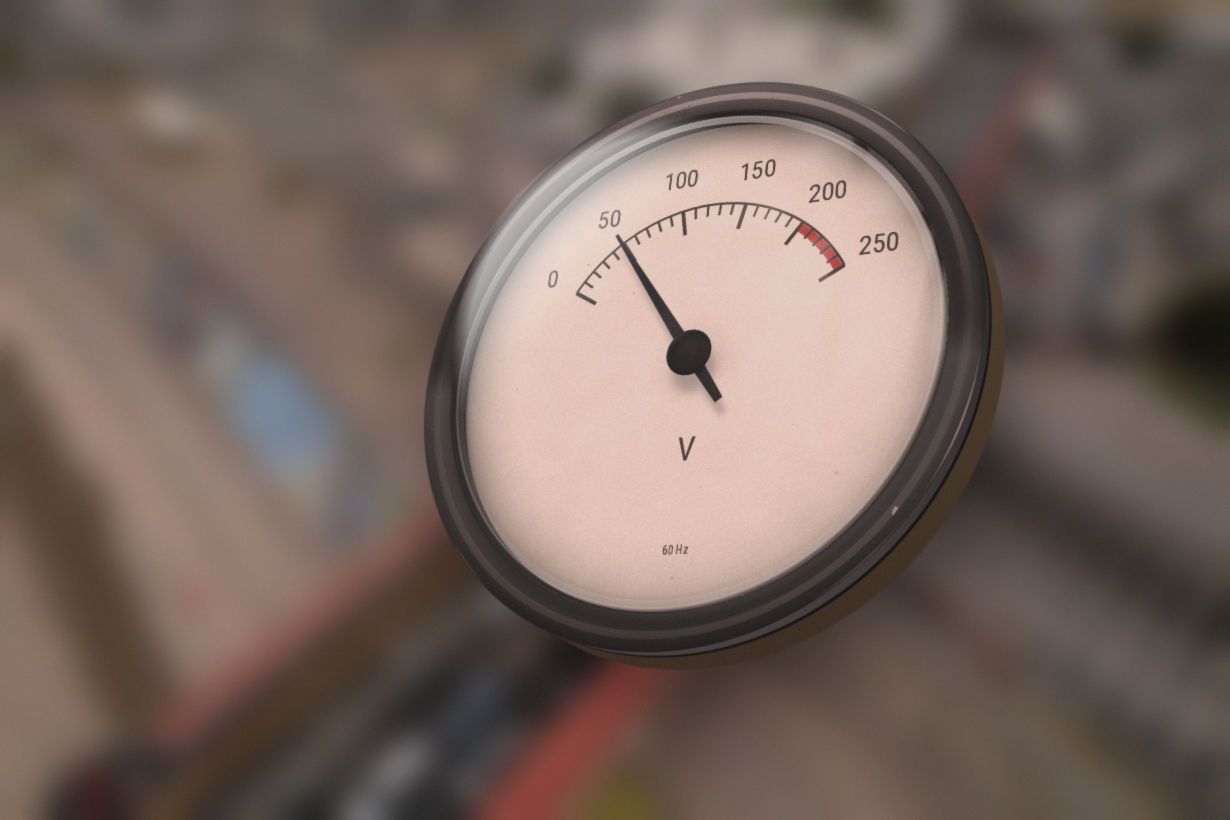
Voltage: {"value": 50, "unit": "V"}
